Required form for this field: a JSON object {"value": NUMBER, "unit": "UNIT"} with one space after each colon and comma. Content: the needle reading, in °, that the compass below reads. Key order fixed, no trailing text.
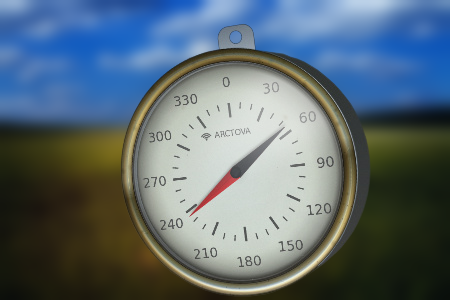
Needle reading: {"value": 235, "unit": "°"}
